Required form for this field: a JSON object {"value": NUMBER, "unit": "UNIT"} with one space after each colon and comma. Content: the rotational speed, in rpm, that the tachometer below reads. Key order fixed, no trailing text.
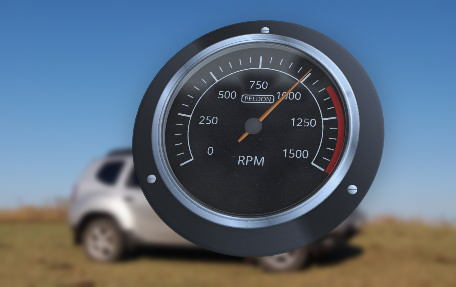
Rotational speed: {"value": 1000, "unit": "rpm"}
